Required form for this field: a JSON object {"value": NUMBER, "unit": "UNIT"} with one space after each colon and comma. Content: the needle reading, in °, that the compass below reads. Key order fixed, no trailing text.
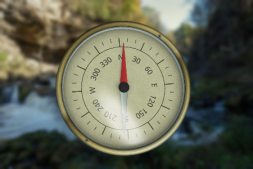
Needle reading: {"value": 5, "unit": "°"}
